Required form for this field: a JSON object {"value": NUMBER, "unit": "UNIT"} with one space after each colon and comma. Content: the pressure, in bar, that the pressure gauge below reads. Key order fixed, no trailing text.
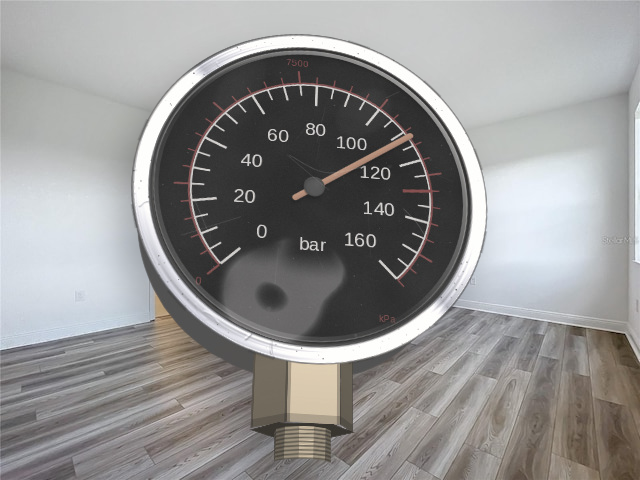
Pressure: {"value": 112.5, "unit": "bar"}
